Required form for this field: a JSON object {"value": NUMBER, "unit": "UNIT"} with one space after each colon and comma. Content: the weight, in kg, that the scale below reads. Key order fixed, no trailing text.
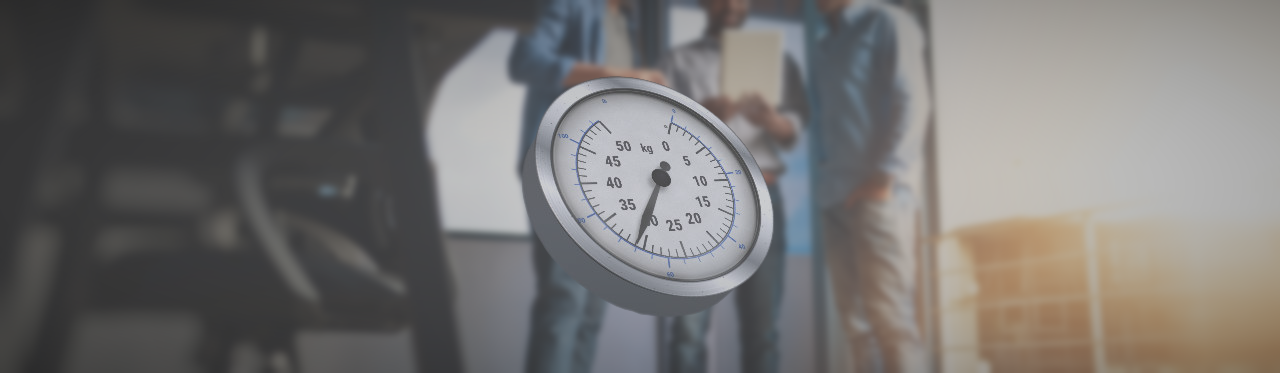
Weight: {"value": 31, "unit": "kg"}
